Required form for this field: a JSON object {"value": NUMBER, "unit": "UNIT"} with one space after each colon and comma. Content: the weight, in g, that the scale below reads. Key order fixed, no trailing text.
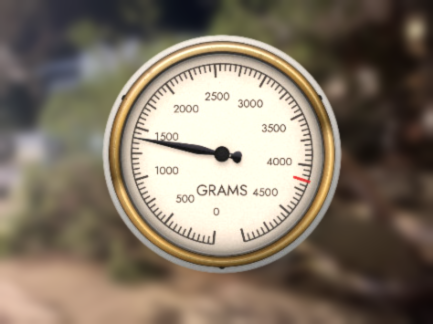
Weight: {"value": 1400, "unit": "g"}
